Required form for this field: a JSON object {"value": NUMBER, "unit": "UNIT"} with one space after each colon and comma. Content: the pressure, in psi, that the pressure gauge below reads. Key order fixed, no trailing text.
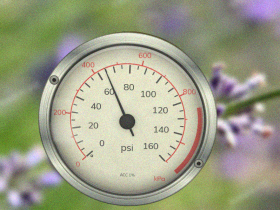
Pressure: {"value": 65, "unit": "psi"}
